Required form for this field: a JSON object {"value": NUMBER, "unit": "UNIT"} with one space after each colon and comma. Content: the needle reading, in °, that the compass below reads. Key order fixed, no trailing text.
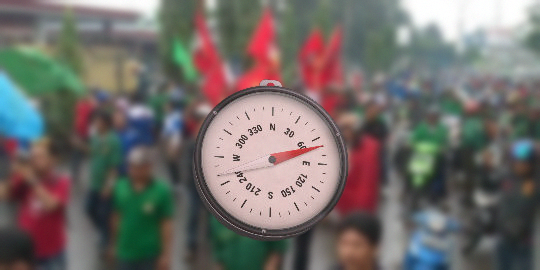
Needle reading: {"value": 70, "unit": "°"}
